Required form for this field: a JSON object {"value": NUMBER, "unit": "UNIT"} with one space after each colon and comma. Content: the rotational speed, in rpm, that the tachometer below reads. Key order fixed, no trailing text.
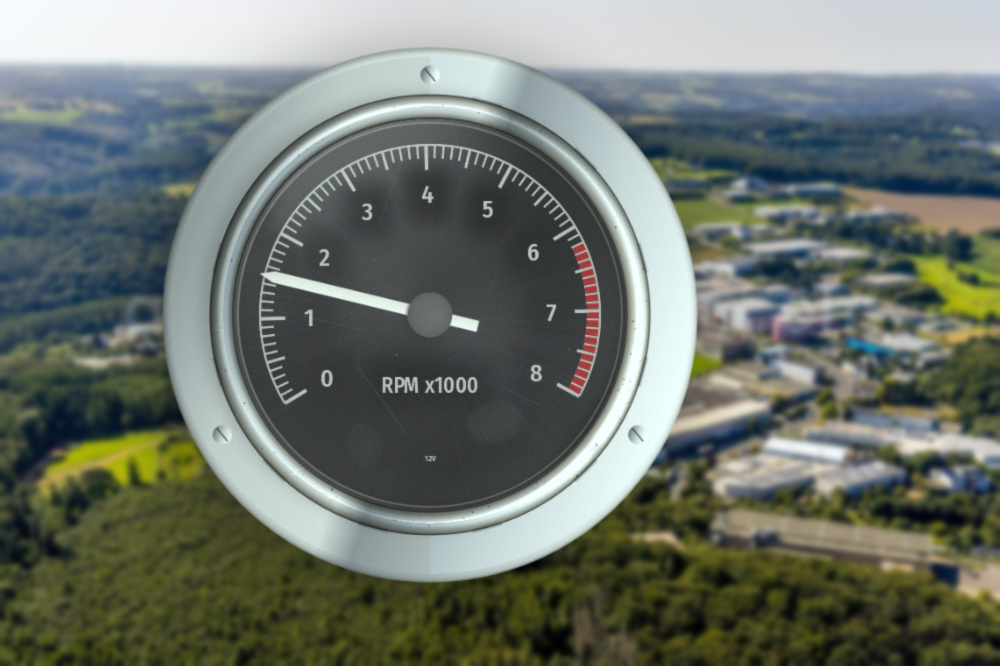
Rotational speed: {"value": 1500, "unit": "rpm"}
